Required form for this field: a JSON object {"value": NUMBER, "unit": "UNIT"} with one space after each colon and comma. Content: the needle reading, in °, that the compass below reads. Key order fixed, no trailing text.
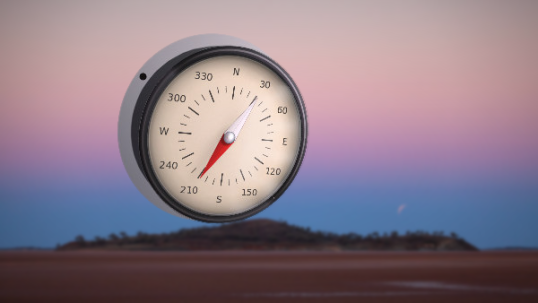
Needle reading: {"value": 210, "unit": "°"}
